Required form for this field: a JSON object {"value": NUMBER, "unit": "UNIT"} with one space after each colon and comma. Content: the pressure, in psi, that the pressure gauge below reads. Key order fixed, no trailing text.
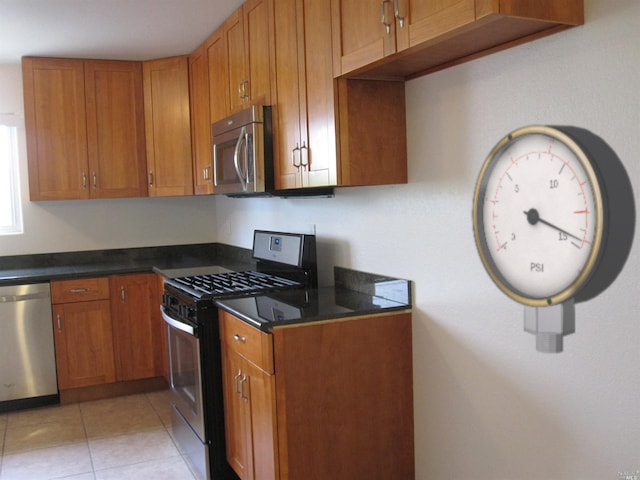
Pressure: {"value": 14.5, "unit": "psi"}
